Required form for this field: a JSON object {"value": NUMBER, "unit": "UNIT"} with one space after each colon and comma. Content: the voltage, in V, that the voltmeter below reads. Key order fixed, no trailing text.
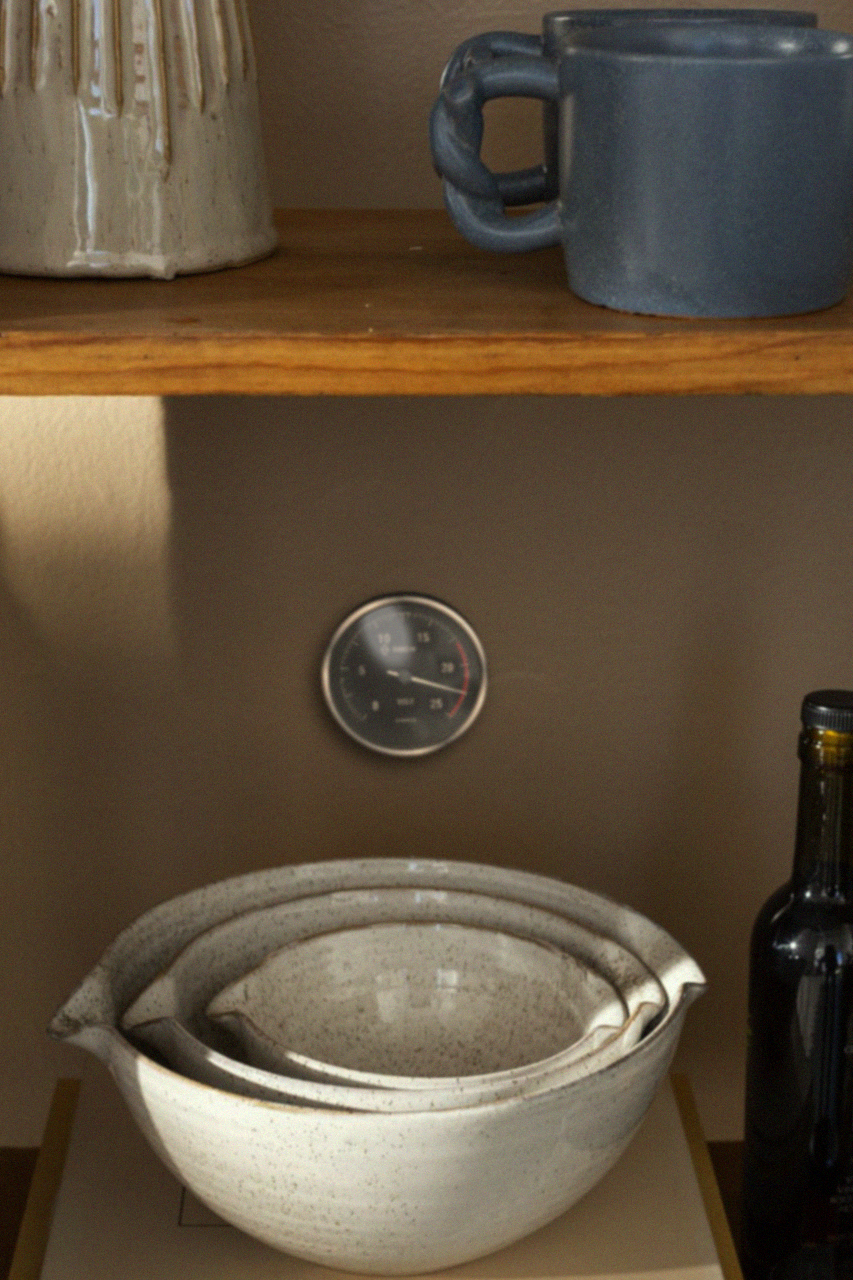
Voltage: {"value": 22.5, "unit": "V"}
